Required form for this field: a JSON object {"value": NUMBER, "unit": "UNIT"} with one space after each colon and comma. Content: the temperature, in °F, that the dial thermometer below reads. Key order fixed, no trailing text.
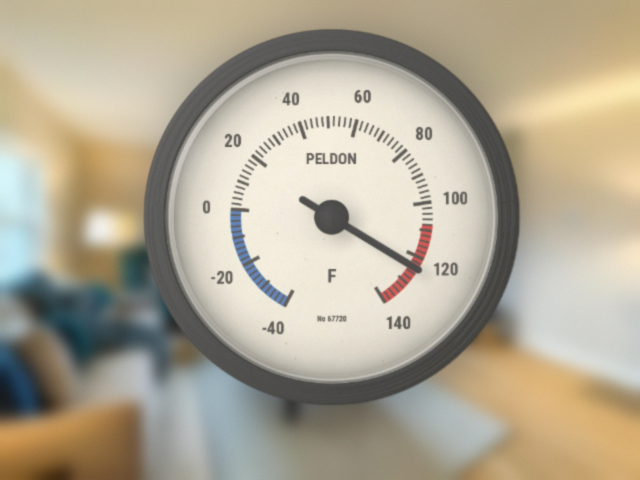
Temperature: {"value": 124, "unit": "°F"}
